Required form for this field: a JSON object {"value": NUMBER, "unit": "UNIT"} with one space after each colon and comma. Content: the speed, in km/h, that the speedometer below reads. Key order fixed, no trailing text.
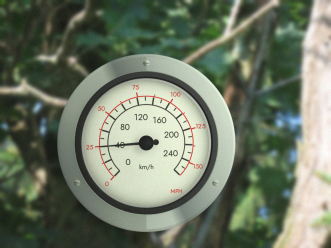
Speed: {"value": 40, "unit": "km/h"}
